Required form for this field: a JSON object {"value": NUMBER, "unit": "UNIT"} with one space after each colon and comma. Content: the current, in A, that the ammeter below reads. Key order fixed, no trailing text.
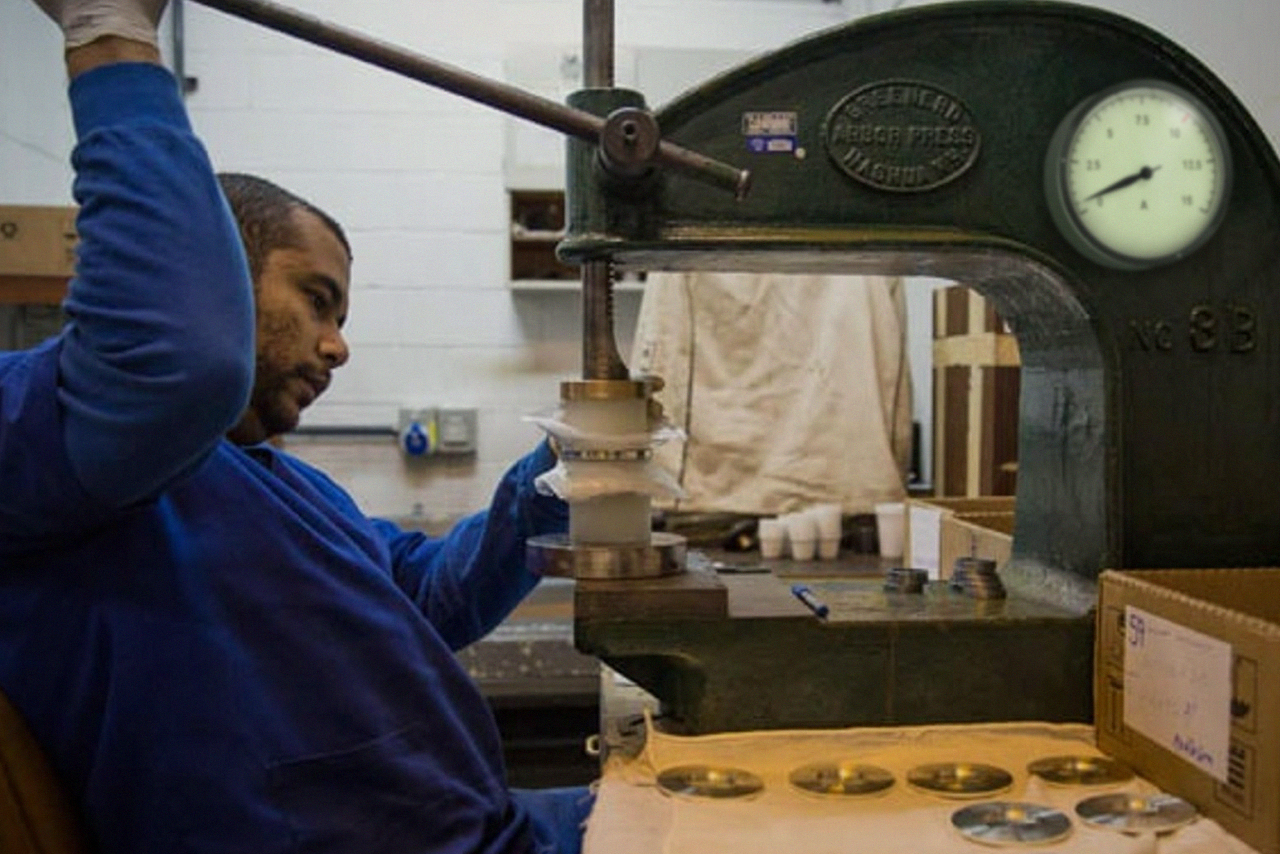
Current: {"value": 0.5, "unit": "A"}
